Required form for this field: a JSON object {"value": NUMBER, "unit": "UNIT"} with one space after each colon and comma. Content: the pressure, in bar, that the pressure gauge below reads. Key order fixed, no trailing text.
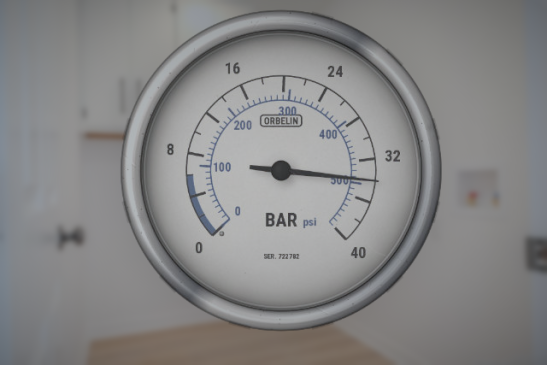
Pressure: {"value": 34, "unit": "bar"}
